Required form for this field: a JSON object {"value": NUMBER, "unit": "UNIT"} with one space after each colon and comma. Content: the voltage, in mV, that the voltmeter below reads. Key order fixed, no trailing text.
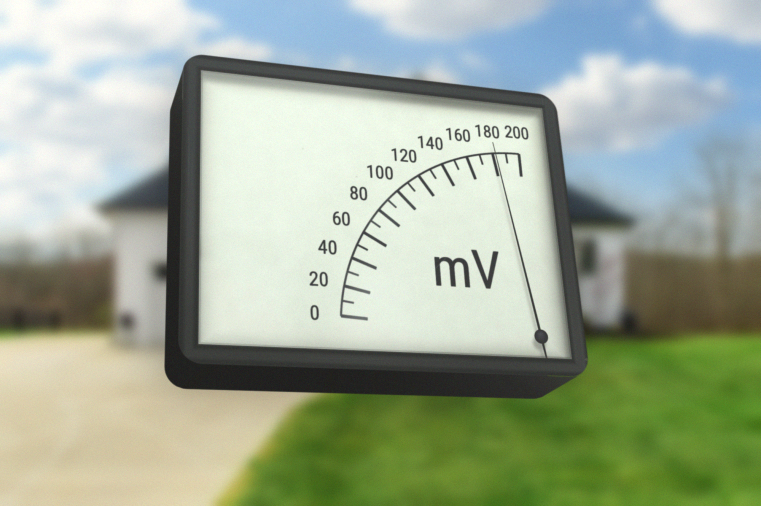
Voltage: {"value": 180, "unit": "mV"}
